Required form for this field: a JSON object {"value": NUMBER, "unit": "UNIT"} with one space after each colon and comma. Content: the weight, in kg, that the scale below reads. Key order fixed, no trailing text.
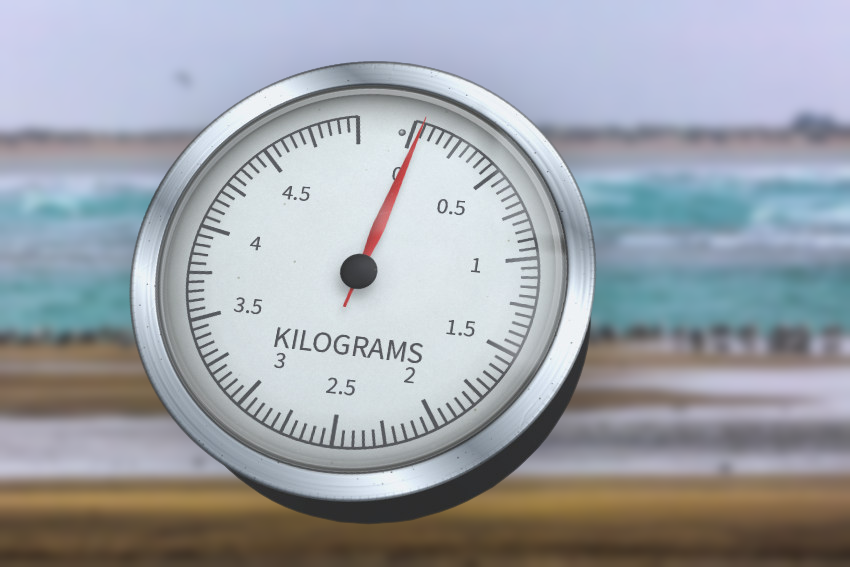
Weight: {"value": 0.05, "unit": "kg"}
